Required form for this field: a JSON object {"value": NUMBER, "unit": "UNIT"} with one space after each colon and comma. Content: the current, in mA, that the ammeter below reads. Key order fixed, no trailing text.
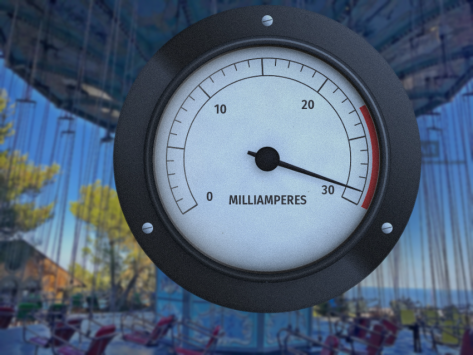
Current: {"value": 29, "unit": "mA"}
